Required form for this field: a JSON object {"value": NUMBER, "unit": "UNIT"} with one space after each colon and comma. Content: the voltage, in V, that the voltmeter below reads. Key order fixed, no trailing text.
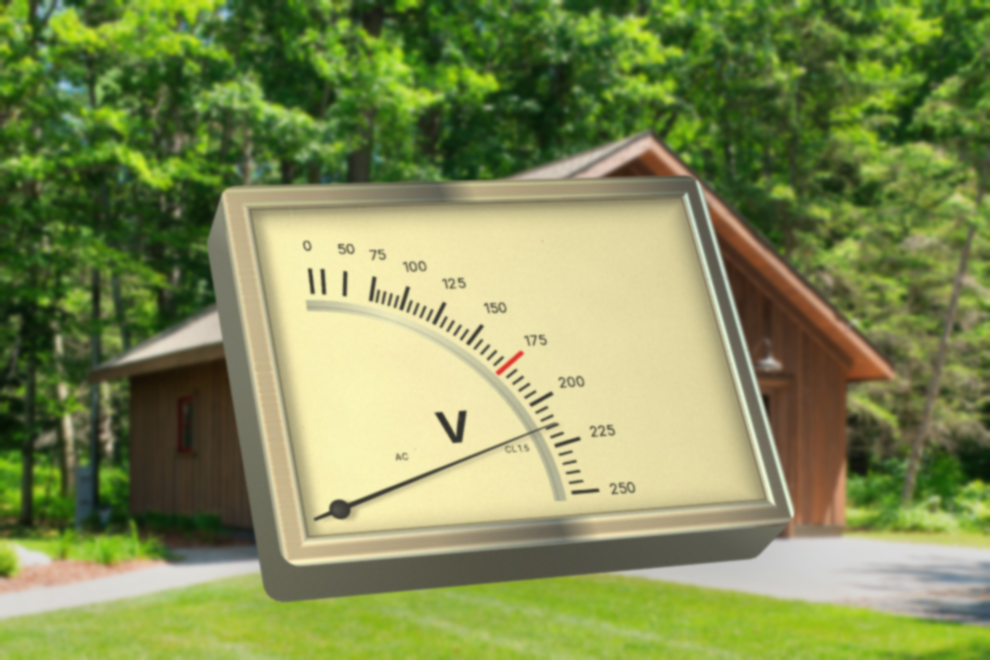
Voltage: {"value": 215, "unit": "V"}
